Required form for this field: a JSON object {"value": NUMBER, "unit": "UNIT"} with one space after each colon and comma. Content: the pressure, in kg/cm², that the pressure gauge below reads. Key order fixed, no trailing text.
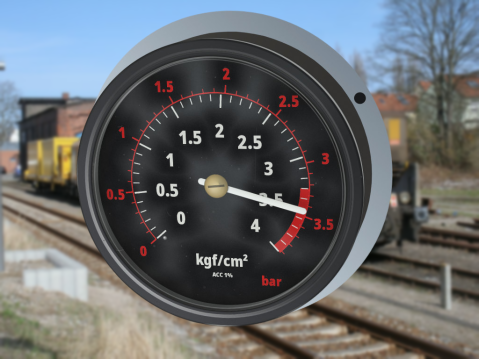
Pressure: {"value": 3.5, "unit": "kg/cm²"}
